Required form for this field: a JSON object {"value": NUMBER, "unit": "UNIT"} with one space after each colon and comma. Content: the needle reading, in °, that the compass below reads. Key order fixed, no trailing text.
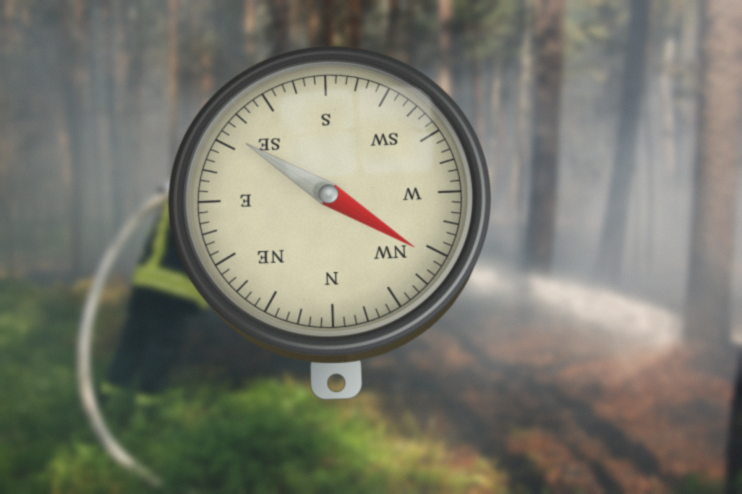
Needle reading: {"value": 305, "unit": "°"}
